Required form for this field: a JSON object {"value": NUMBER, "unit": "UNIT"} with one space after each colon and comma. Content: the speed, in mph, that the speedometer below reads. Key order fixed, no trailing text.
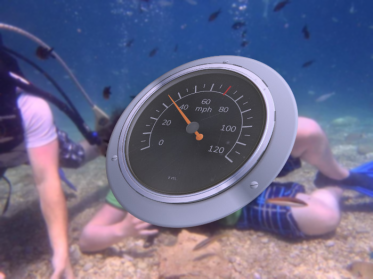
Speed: {"value": 35, "unit": "mph"}
